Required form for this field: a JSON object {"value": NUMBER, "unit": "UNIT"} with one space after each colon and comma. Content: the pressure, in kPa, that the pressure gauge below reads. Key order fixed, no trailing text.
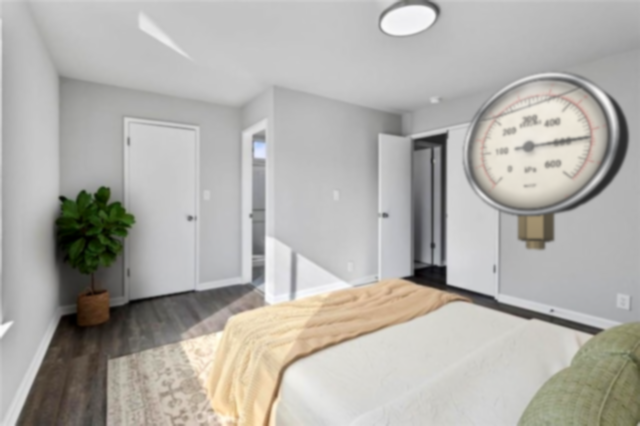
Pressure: {"value": 500, "unit": "kPa"}
